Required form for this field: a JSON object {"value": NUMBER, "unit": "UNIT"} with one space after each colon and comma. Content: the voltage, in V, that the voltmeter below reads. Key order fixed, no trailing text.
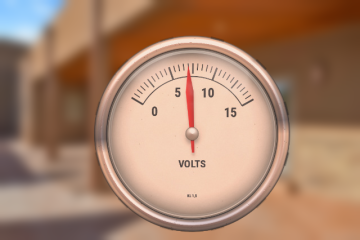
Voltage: {"value": 7, "unit": "V"}
